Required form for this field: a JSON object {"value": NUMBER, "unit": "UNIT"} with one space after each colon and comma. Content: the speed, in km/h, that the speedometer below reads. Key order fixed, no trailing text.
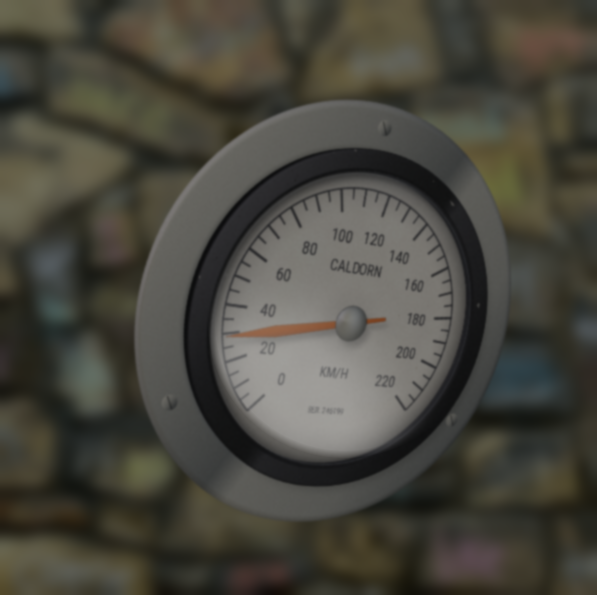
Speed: {"value": 30, "unit": "km/h"}
